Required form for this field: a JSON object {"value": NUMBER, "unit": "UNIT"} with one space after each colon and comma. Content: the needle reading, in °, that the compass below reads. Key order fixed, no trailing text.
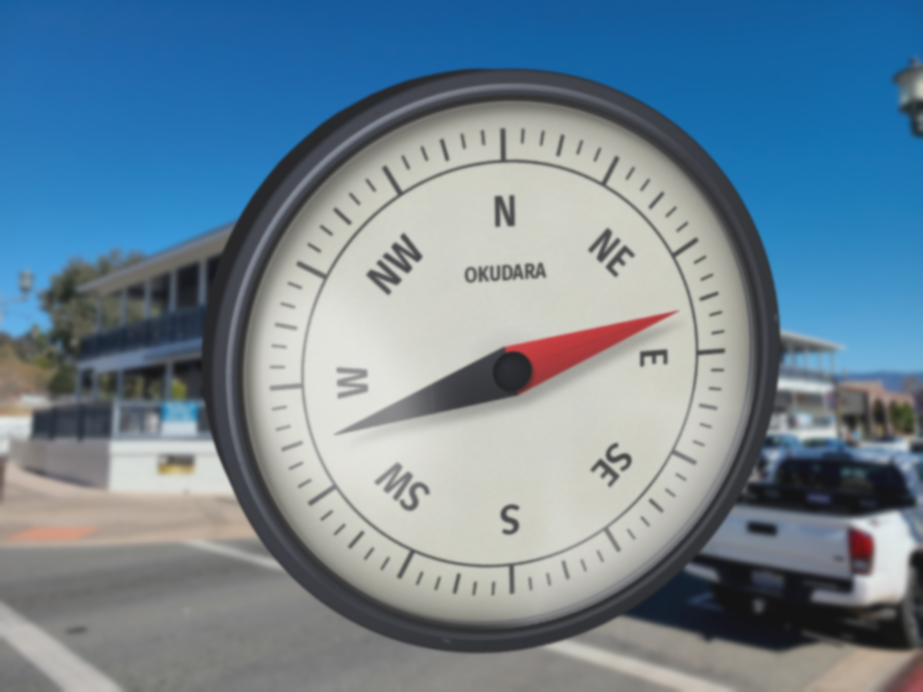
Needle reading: {"value": 75, "unit": "°"}
